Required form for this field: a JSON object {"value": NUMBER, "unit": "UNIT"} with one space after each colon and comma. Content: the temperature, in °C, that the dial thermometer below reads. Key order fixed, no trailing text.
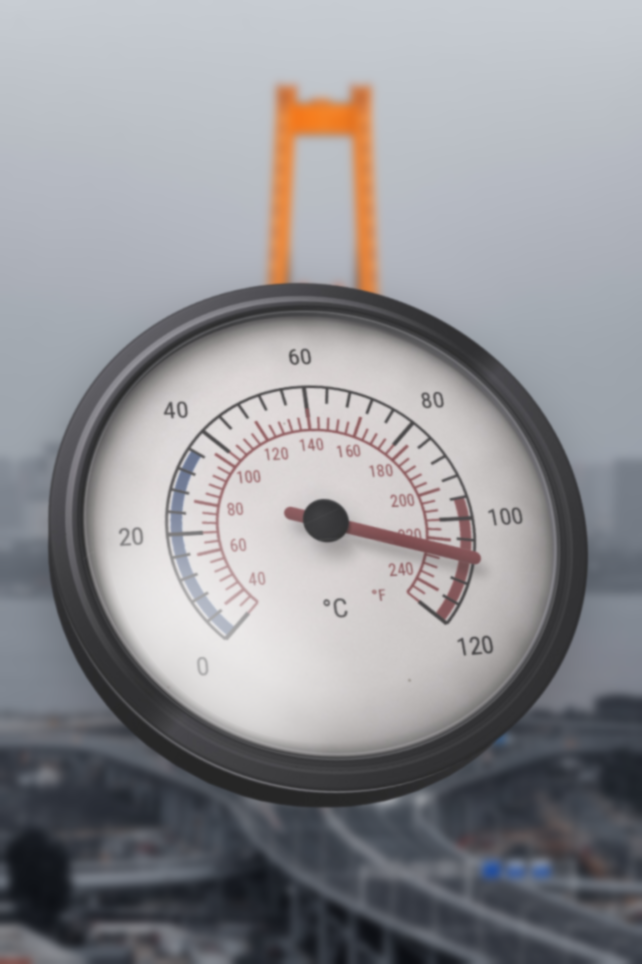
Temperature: {"value": 108, "unit": "°C"}
